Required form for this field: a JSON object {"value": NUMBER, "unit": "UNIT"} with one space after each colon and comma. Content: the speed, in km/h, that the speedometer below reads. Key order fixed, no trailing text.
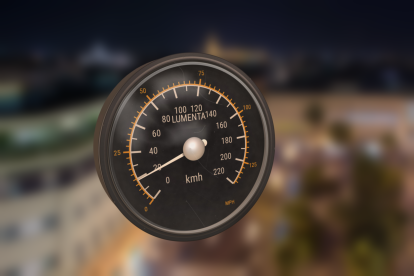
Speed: {"value": 20, "unit": "km/h"}
